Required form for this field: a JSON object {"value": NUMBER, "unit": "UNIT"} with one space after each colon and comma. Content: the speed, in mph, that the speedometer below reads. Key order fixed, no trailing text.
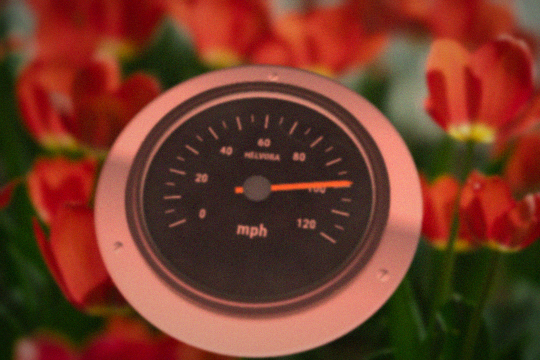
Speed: {"value": 100, "unit": "mph"}
